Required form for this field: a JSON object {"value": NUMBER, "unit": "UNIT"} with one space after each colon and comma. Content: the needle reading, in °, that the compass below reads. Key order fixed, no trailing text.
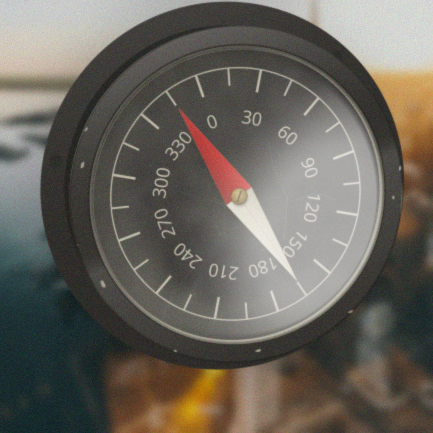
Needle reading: {"value": 345, "unit": "°"}
